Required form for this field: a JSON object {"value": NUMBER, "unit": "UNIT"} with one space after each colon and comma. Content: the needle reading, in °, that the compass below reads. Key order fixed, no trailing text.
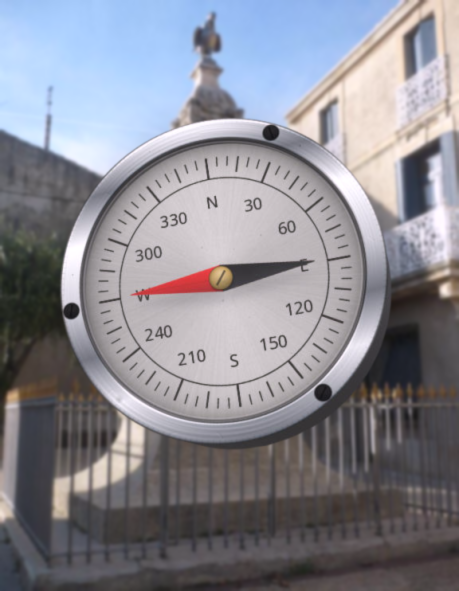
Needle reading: {"value": 270, "unit": "°"}
